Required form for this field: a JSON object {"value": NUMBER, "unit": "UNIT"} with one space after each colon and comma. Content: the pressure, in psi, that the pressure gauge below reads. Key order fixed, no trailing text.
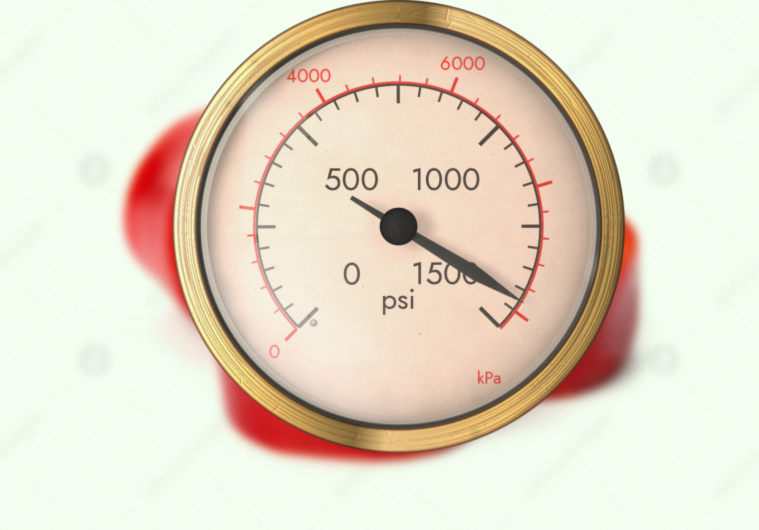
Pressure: {"value": 1425, "unit": "psi"}
